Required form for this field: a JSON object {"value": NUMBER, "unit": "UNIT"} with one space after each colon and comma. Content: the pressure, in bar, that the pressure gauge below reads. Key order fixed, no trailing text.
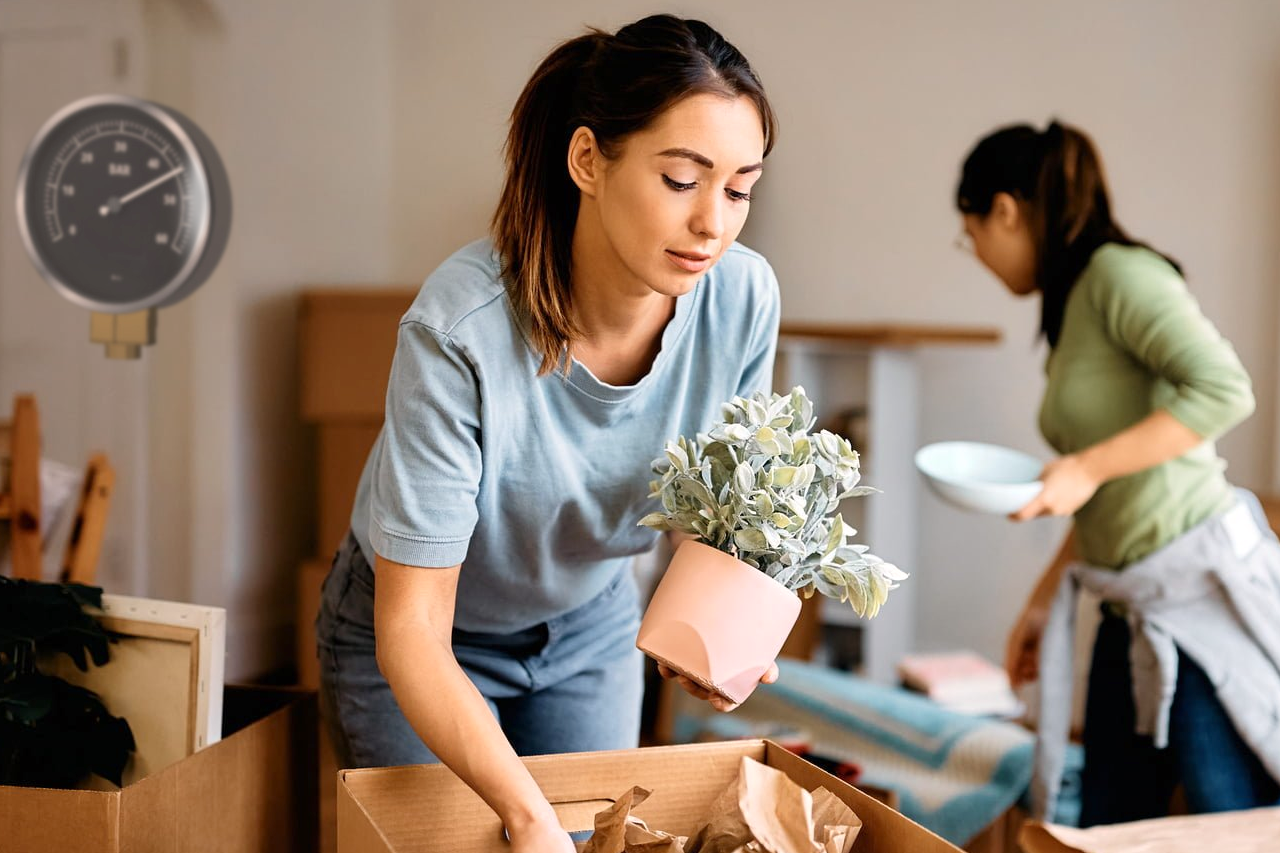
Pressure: {"value": 45, "unit": "bar"}
